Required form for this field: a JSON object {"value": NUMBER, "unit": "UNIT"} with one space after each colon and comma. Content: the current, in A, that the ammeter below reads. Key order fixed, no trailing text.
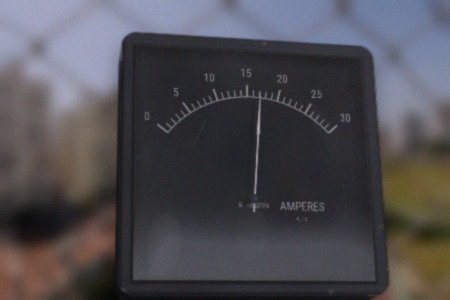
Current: {"value": 17, "unit": "A"}
